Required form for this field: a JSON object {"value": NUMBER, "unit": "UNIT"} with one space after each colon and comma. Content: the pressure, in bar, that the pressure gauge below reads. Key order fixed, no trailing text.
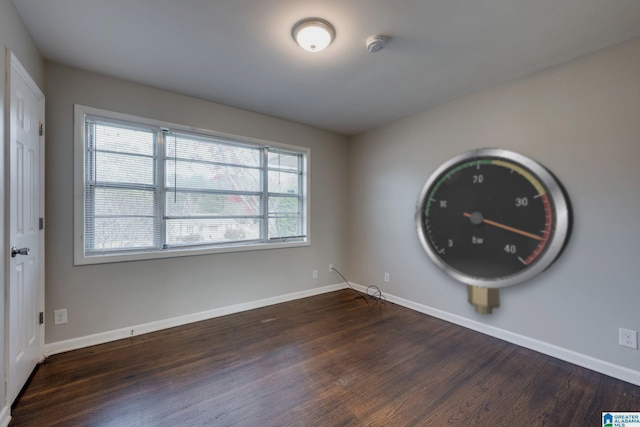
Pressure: {"value": 36, "unit": "bar"}
